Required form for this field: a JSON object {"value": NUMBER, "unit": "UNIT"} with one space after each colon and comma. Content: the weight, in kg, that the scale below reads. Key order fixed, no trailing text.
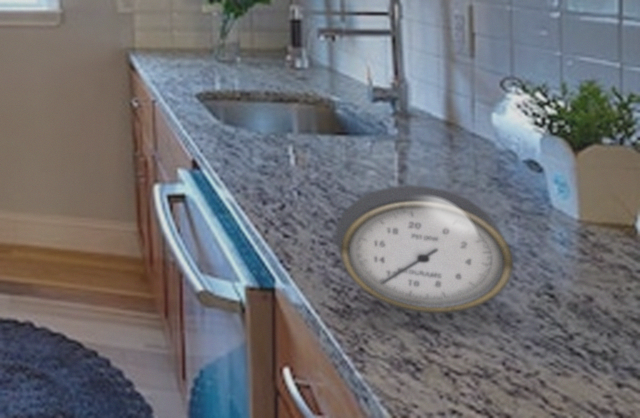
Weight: {"value": 12, "unit": "kg"}
